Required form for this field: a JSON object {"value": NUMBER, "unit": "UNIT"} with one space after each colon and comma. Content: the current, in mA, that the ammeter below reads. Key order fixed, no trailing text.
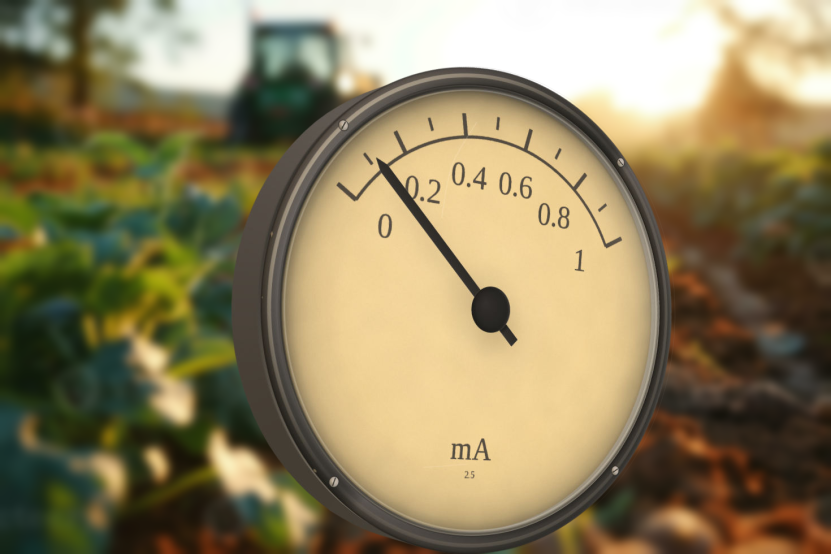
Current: {"value": 0.1, "unit": "mA"}
